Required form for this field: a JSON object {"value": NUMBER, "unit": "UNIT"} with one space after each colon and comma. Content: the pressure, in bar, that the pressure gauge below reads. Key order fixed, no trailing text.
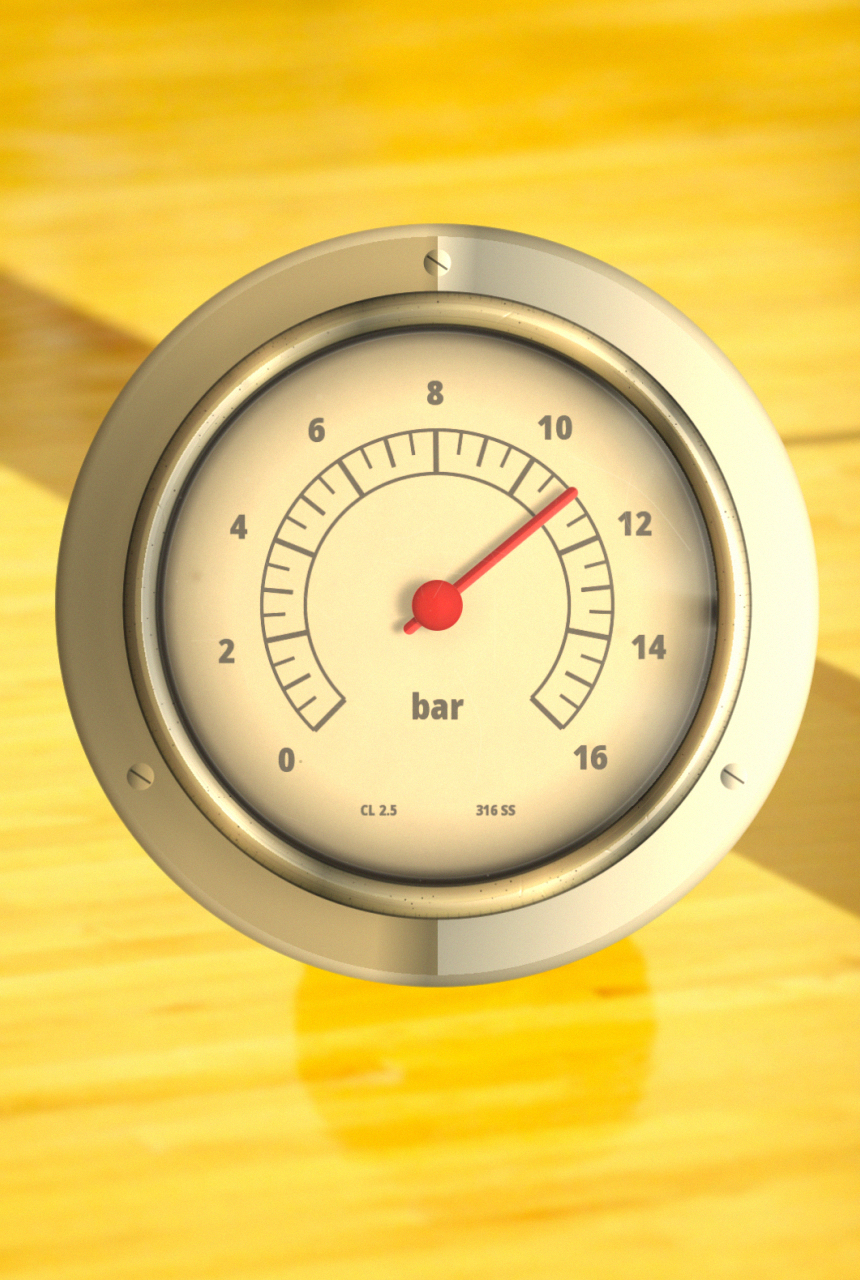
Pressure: {"value": 11, "unit": "bar"}
